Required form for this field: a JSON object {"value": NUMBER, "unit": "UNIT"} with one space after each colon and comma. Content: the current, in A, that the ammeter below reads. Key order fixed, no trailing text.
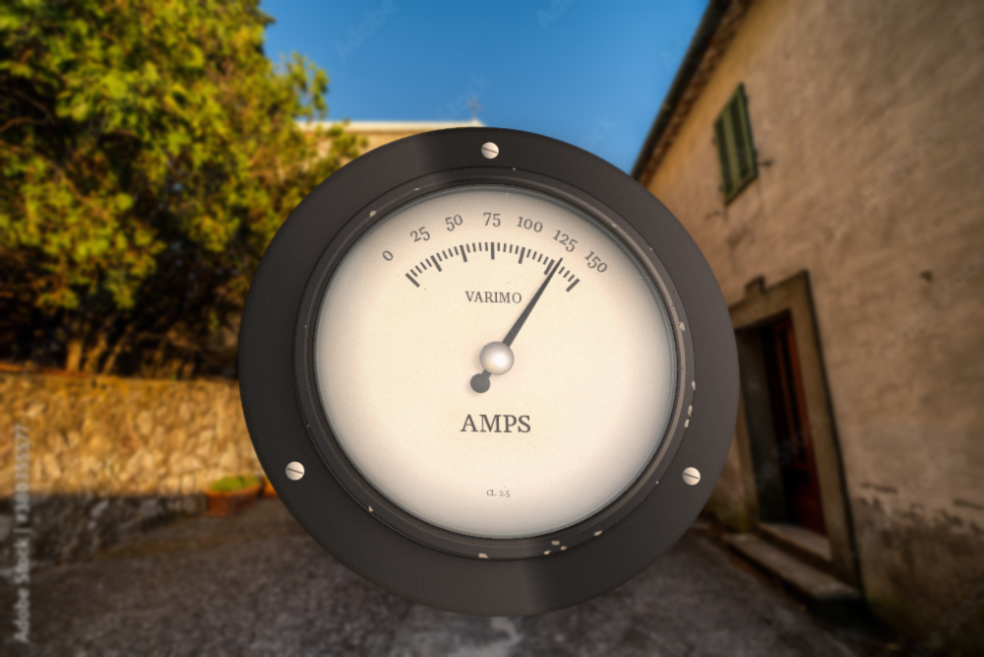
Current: {"value": 130, "unit": "A"}
